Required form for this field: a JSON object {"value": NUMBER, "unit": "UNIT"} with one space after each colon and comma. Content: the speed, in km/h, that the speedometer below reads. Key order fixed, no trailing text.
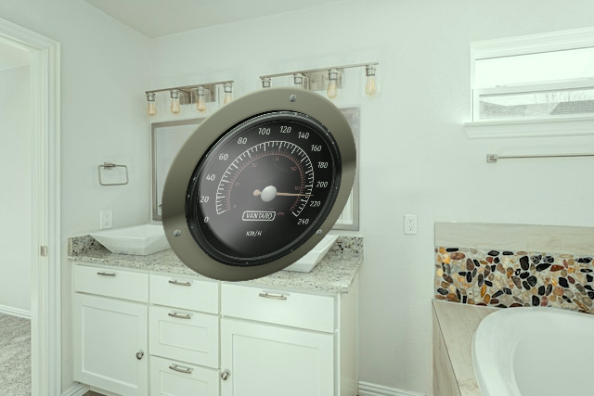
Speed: {"value": 210, "unit": "km/h"}
